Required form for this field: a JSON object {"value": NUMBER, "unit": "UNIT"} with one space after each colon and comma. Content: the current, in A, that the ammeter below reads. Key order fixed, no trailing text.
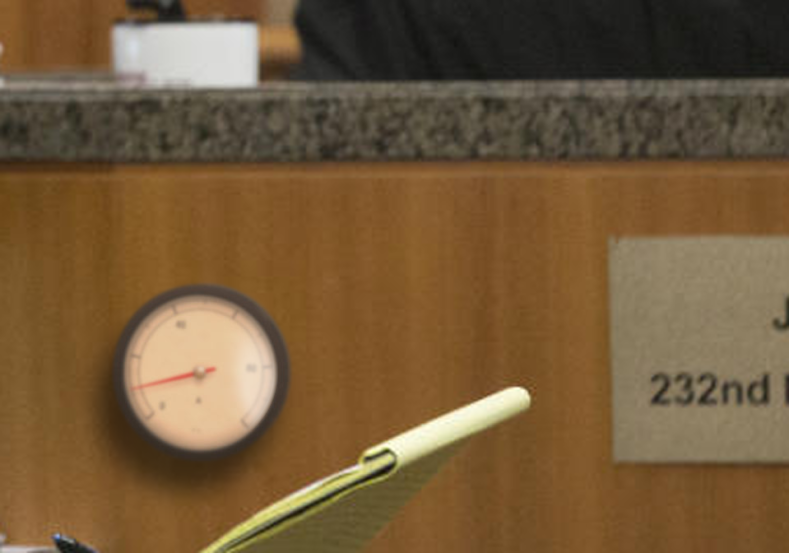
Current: {"value": 10, "unit": "A"}
